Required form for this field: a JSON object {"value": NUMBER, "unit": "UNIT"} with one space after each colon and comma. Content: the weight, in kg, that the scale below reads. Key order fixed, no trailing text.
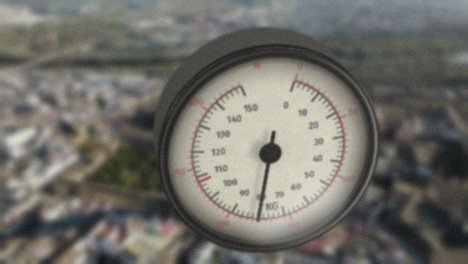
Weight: {"value": 80, "unit": "kg"}
